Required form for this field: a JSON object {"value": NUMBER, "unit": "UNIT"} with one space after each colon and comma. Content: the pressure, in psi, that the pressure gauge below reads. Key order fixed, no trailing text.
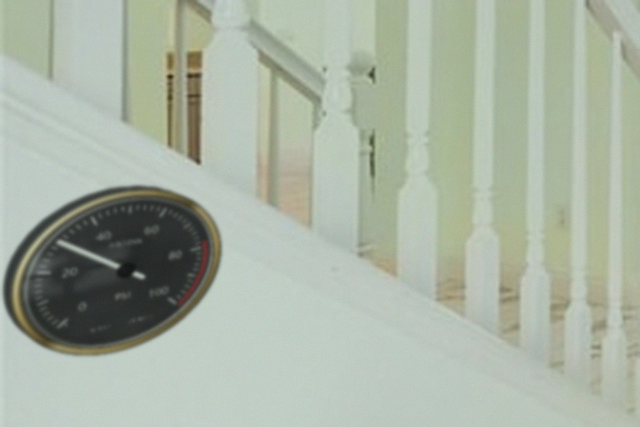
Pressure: {"value": 30, "unit": "psi"}
